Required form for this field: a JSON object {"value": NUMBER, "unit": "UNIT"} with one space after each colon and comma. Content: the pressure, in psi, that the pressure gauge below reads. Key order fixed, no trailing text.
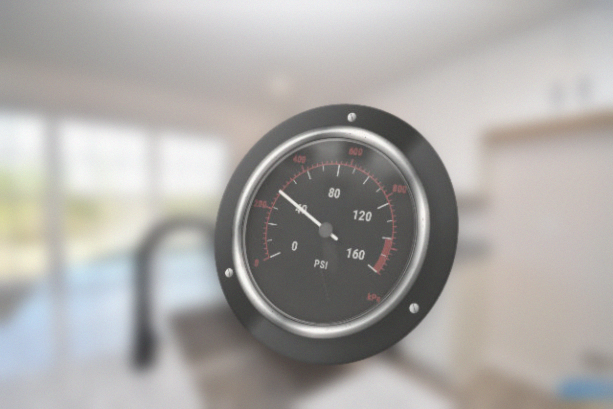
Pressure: {"value": 40, "unit": "psi"}
